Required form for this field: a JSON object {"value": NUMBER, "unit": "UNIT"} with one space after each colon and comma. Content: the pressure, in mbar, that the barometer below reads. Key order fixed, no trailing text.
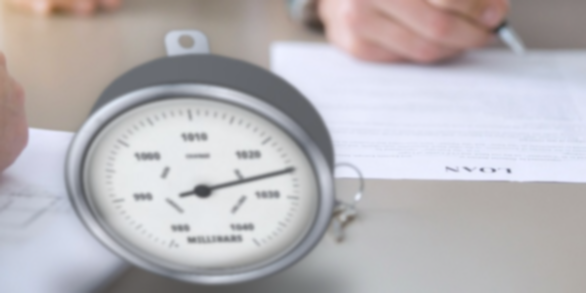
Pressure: {"value": 1025, "unit": "mbar"}
